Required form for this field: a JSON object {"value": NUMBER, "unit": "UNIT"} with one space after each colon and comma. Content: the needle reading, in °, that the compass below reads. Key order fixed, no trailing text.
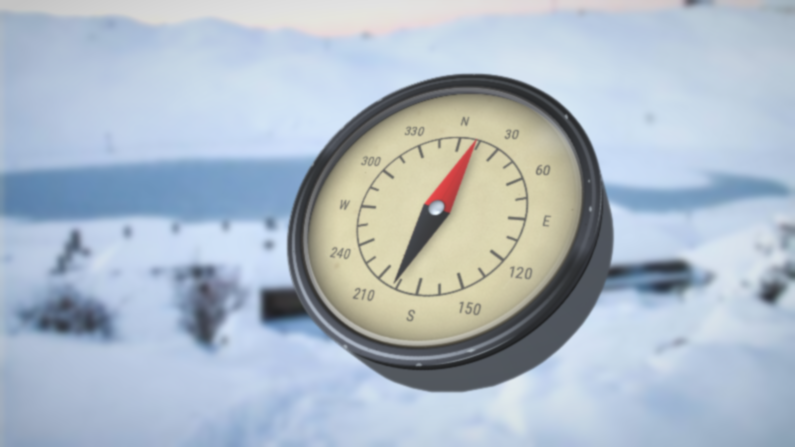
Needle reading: {"value": 15, "unit": "°"}
